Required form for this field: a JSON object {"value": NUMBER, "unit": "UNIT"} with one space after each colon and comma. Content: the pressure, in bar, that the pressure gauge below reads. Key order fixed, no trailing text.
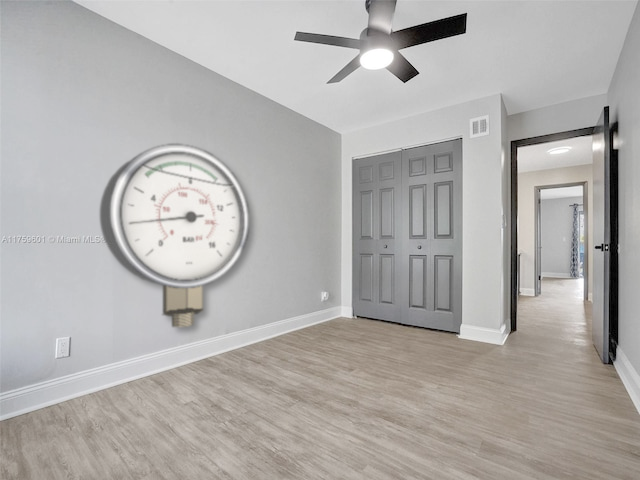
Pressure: {"value": 2, "unit": "bar"}
